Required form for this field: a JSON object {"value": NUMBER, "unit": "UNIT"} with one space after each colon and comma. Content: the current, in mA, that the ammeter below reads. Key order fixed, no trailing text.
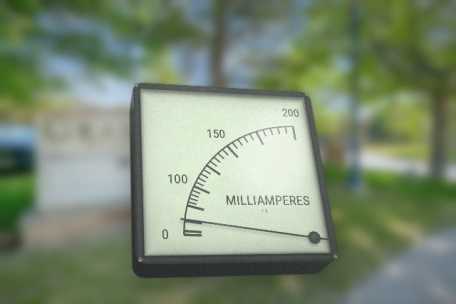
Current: {"value": 50, "unit": "mA"}
